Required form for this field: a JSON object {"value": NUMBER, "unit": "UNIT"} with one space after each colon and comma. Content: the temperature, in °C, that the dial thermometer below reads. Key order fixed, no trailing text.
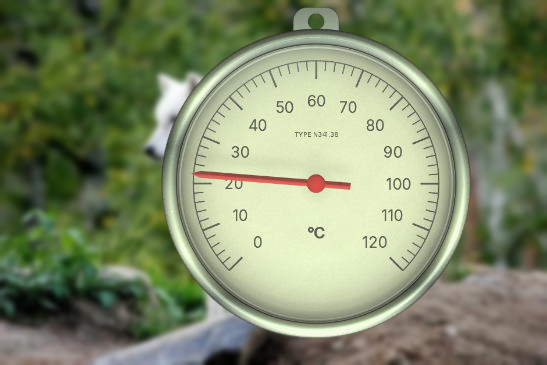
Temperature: {"value": 22, "unit": "°C"}
